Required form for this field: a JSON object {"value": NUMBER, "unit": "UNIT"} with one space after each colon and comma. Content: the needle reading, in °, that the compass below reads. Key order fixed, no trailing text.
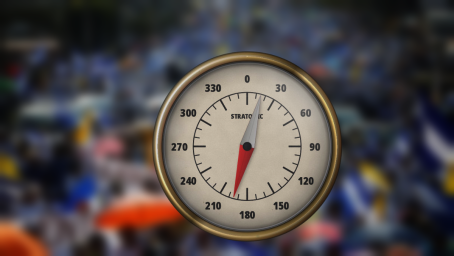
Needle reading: {"value": 195, "unit": "°"}
